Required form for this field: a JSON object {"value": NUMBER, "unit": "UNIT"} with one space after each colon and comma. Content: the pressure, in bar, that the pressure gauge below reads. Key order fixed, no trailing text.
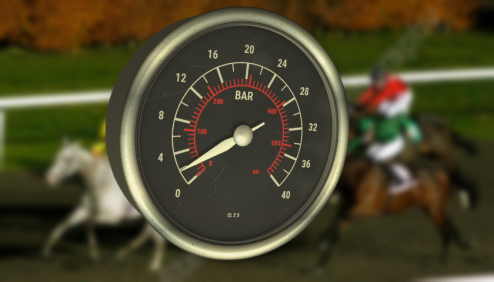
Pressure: {"value": 2, "unit": "bar"}
